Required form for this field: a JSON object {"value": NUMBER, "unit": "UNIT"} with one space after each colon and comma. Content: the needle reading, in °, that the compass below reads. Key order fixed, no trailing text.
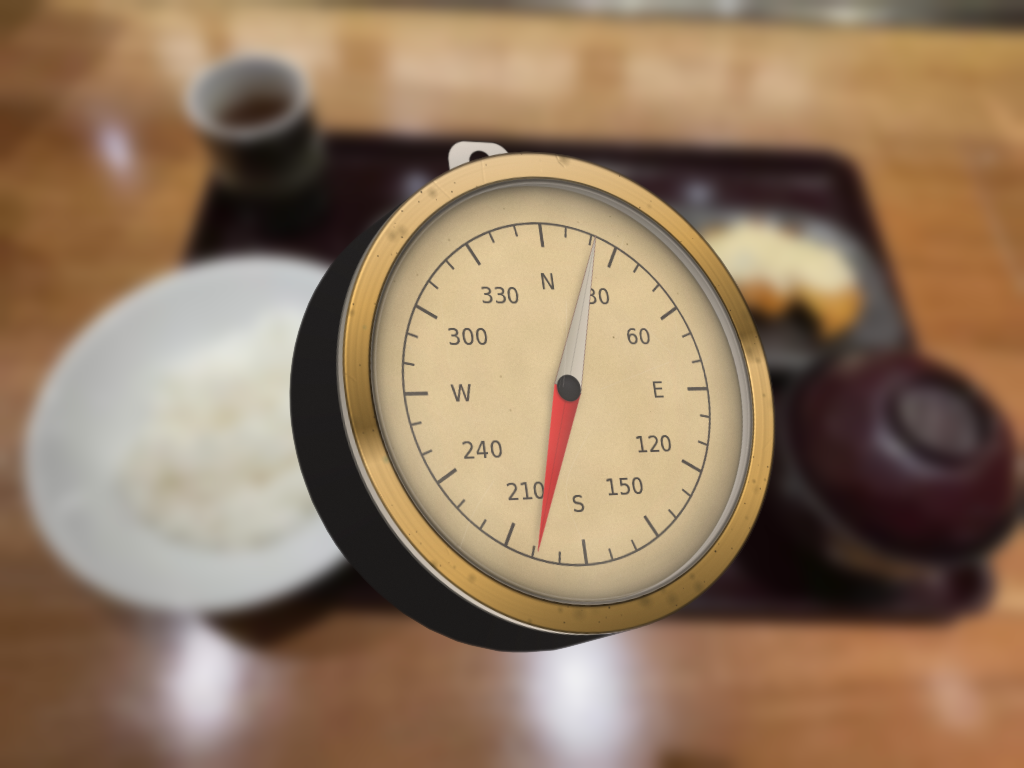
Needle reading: {"value": 200, "unit": "°"}
